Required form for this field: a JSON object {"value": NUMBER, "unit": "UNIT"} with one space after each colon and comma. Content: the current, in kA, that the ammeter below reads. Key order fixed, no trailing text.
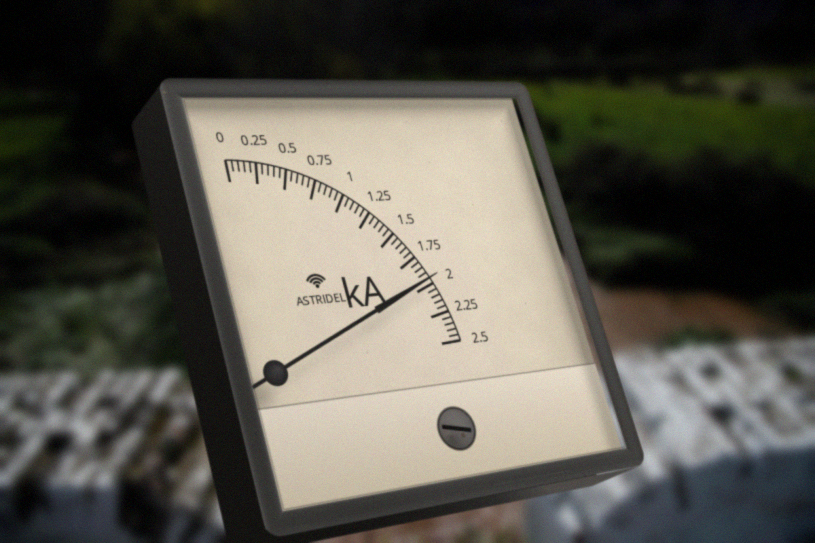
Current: {"value": 1.95, "unit": "kA"}
